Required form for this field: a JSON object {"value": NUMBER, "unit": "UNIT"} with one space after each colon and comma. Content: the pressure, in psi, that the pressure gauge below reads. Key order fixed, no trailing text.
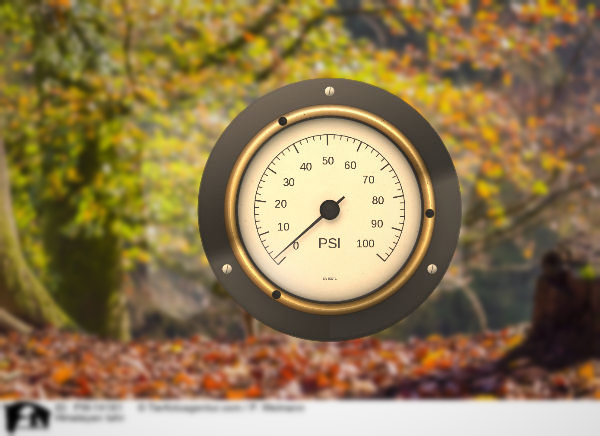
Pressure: {"value": 2, "unit": "psi"}
